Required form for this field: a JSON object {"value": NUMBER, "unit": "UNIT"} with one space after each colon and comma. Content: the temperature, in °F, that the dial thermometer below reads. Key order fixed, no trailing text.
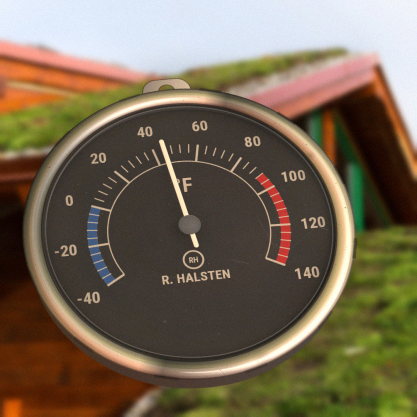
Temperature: {"value": 44, "unit": "°F"}
